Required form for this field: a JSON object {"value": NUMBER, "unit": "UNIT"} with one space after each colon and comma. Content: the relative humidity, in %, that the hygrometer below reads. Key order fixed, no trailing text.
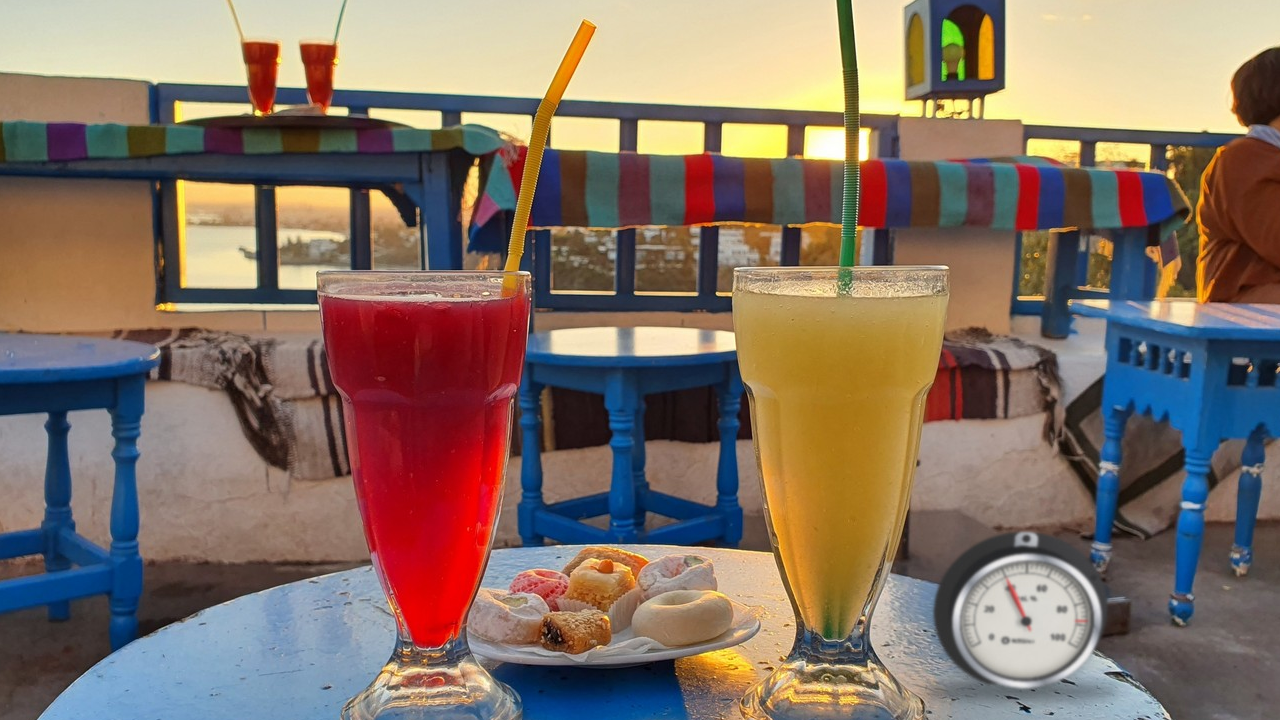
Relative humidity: {"value": 40, "unit": "%"}
